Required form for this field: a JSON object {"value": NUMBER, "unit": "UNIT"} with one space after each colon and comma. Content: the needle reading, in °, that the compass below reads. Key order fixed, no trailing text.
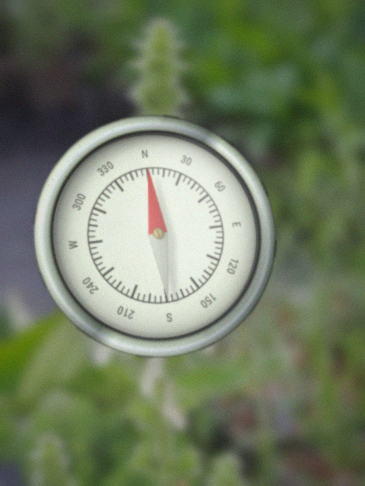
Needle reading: {"value": 0, "unit": "°"}
